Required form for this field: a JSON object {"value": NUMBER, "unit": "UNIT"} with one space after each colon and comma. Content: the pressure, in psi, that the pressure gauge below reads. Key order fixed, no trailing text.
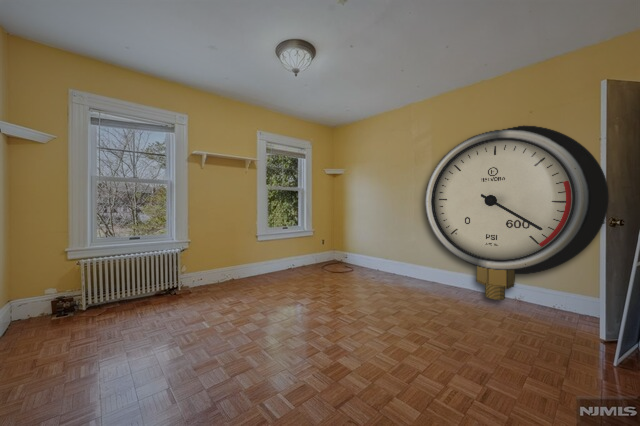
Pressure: {"value": 570, "unit": "psi"}
